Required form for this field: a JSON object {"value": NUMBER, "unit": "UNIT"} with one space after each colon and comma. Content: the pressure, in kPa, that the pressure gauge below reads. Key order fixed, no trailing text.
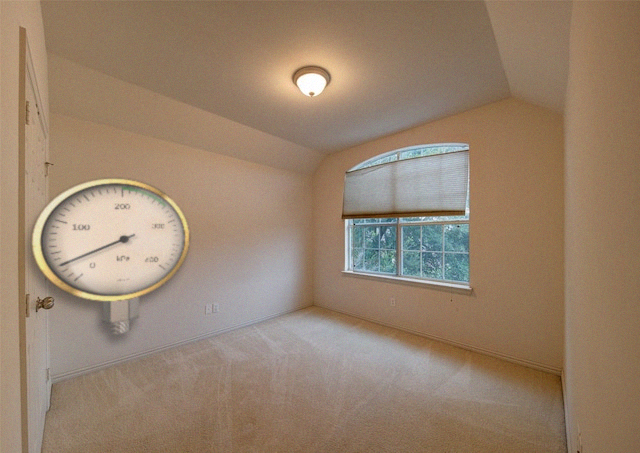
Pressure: {"value": 30, "unit": "kPa"}
